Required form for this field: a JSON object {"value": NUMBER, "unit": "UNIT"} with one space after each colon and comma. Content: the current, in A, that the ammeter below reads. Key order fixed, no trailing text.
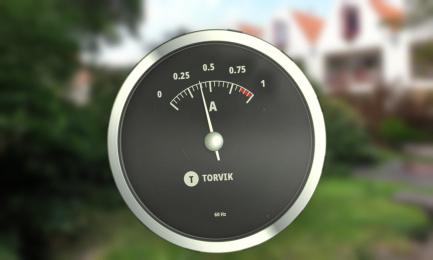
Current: {"value": 0.4, "unit": "A"}
